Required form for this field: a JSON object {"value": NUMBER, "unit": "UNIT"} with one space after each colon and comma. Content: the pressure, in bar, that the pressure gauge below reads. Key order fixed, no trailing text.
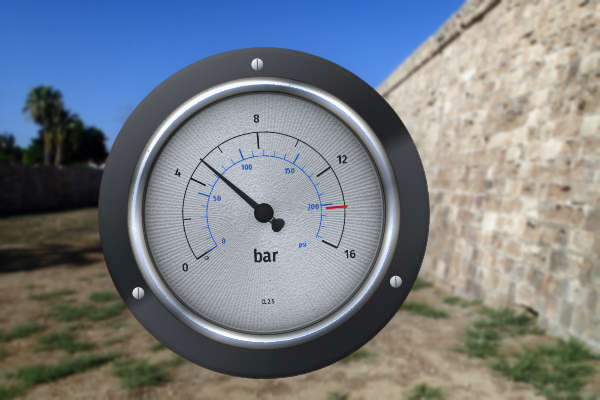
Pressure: {"value": 5, "unit": "bar"}
